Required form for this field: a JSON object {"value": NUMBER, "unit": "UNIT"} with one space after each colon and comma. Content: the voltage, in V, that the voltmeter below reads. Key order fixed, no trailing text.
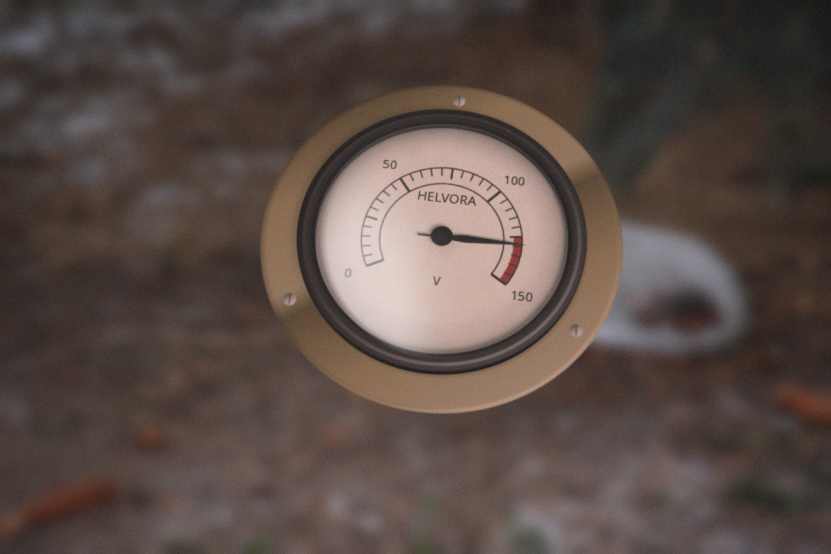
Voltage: {"value": 130, "unit": "V"}
